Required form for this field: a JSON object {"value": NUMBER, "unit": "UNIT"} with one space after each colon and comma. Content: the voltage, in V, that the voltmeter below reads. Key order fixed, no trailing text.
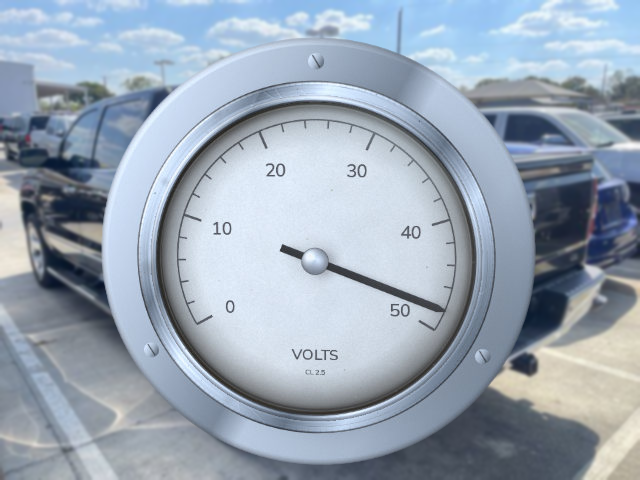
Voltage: {"value": 48, "unit": "V"}
